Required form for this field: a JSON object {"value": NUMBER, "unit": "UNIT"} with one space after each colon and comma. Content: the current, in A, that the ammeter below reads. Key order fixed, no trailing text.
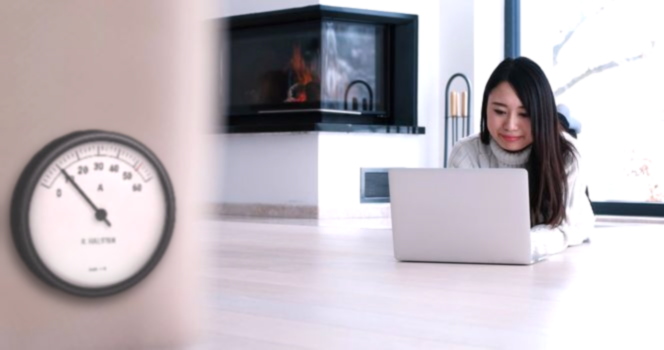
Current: {"value": 10, "unit": "A"}
